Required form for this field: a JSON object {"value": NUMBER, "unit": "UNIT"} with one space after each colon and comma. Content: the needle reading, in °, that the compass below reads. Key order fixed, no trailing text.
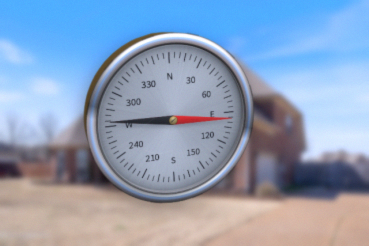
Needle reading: {"value": 95, "unit": "°"}
